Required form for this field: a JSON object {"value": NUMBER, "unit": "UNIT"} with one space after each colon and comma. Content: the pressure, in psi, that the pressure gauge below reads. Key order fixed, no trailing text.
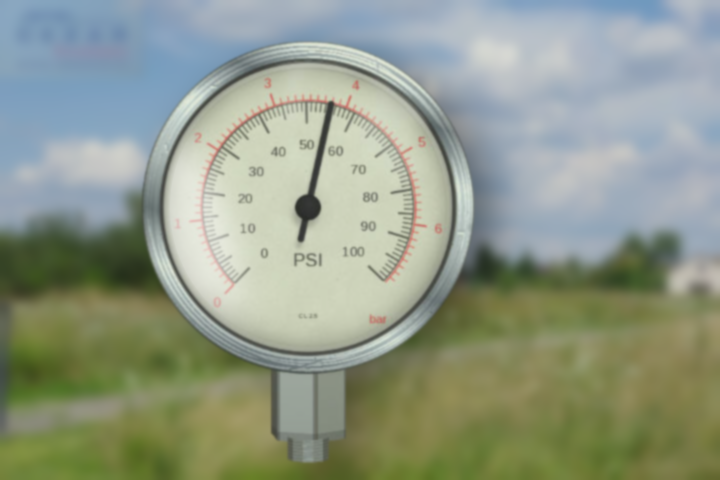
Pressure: {"value": 55, "unit": "psi"}
